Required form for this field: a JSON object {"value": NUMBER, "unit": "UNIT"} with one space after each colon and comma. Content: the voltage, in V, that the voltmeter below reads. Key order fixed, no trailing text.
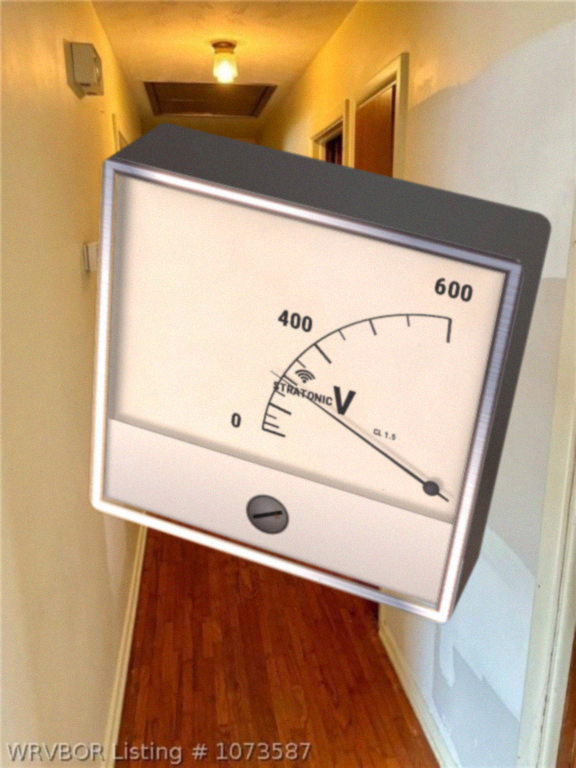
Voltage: {"value": 300, "unit": "V"}
